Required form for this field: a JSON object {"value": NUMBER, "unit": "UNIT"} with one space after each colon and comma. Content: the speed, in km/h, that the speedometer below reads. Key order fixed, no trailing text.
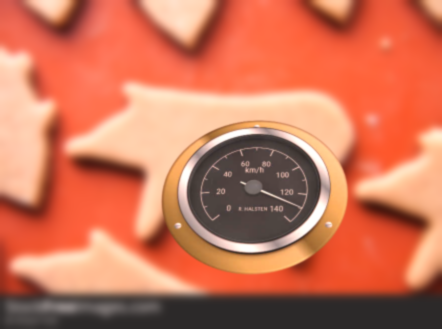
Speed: {"value": 130, "unit": "km/h"}
